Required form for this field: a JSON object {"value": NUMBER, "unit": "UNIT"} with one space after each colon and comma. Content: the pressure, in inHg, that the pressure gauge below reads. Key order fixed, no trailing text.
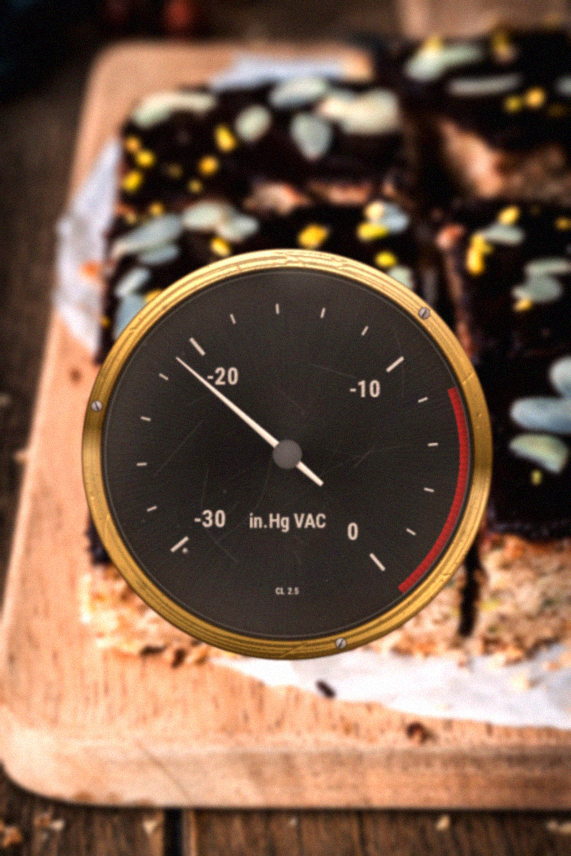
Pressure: {"value": -21, "unit": "inHg"}
